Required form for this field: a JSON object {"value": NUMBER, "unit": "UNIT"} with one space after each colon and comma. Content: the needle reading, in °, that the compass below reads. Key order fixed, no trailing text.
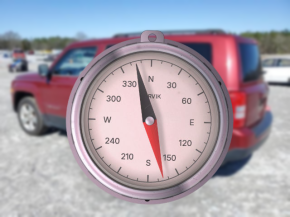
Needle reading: {"value": 165, "unit": "°"}
